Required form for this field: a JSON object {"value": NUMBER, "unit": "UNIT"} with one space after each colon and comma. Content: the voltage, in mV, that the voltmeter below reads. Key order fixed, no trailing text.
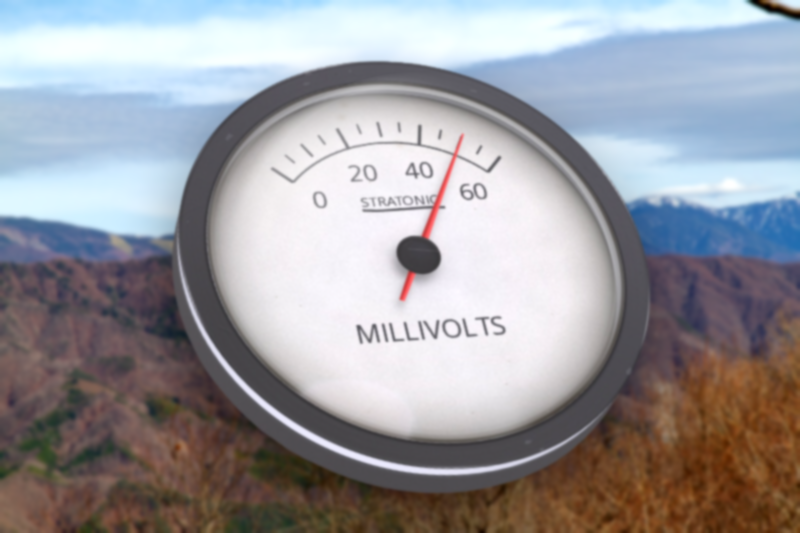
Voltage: {"value": 50, "unit": "mV"}
